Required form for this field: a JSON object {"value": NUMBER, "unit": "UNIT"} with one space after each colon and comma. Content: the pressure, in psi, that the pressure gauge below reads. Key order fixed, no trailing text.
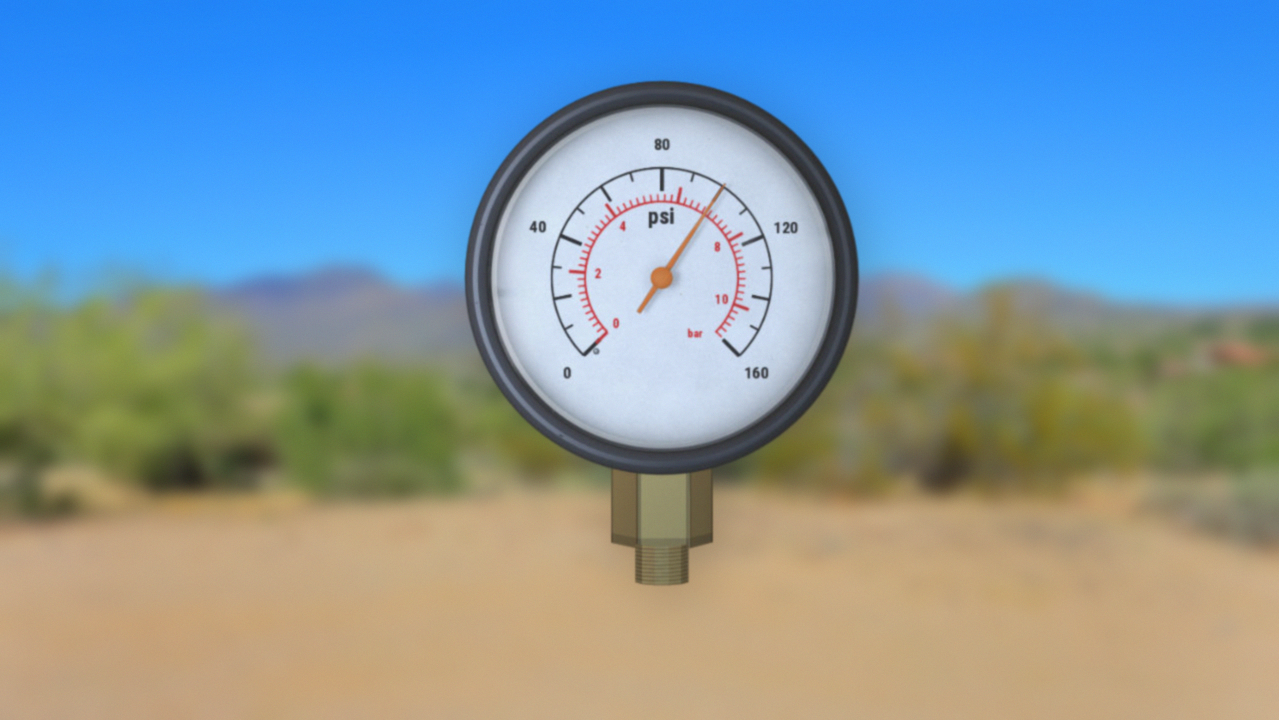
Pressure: {"value": 100, "unit": "psi"}
